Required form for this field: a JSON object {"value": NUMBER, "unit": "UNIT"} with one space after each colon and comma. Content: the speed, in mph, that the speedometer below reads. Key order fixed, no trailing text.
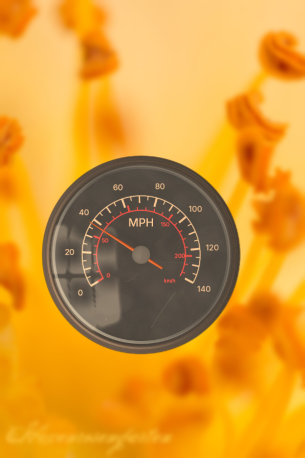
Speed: {"value": 37.5, "unit": "mph"}
